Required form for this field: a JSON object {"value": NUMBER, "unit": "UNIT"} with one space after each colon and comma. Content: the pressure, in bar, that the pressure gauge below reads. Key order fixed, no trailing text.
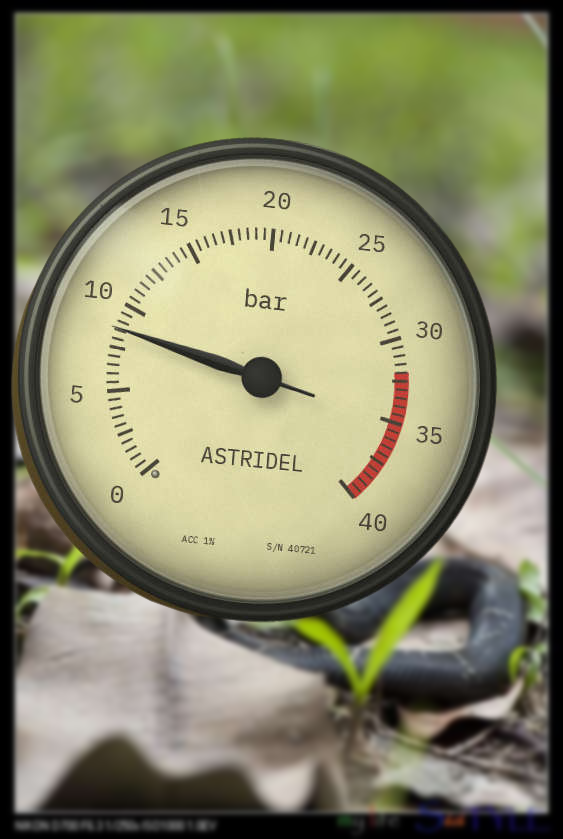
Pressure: {"value": 8.5, "unit": "bar"}
